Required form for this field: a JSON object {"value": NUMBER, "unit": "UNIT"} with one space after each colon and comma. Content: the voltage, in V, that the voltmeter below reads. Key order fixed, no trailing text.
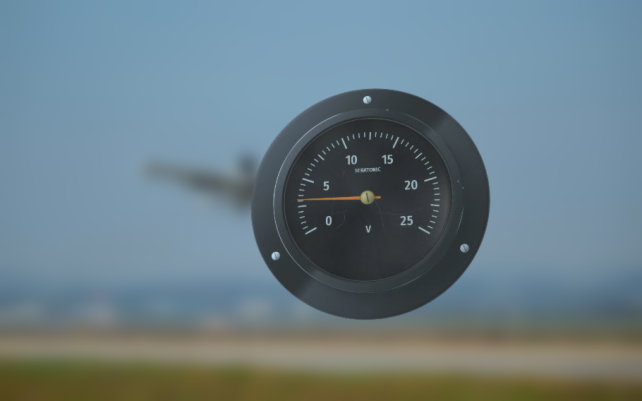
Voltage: {"value": 3, "unit": "V"}
